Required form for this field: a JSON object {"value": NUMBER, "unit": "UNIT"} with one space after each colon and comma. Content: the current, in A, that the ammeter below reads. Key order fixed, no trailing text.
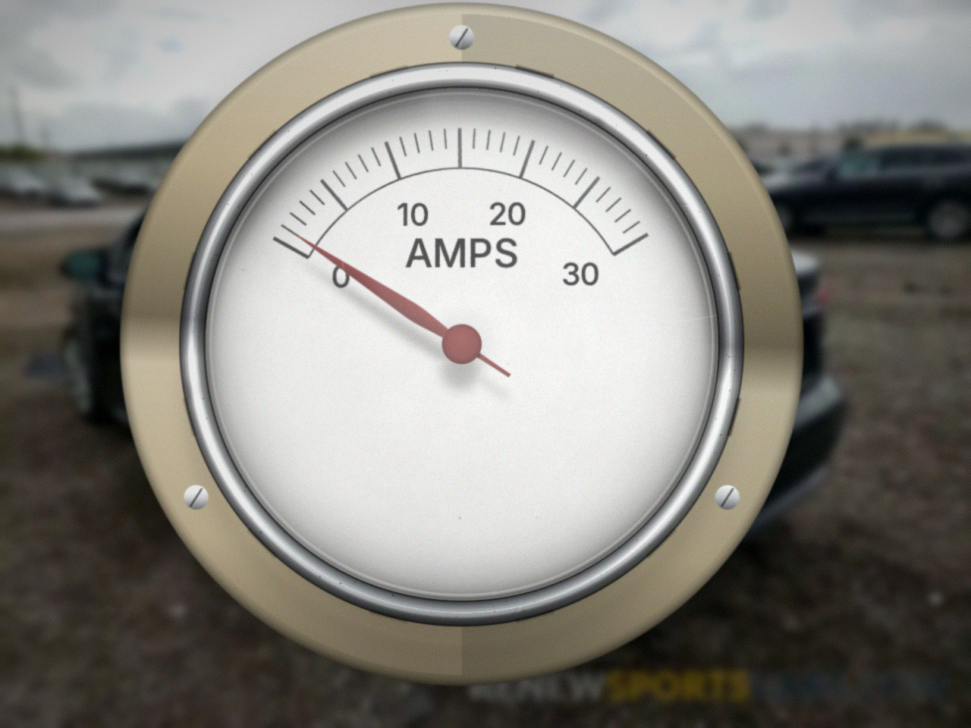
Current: {"value": 1, "unit": "A"}
